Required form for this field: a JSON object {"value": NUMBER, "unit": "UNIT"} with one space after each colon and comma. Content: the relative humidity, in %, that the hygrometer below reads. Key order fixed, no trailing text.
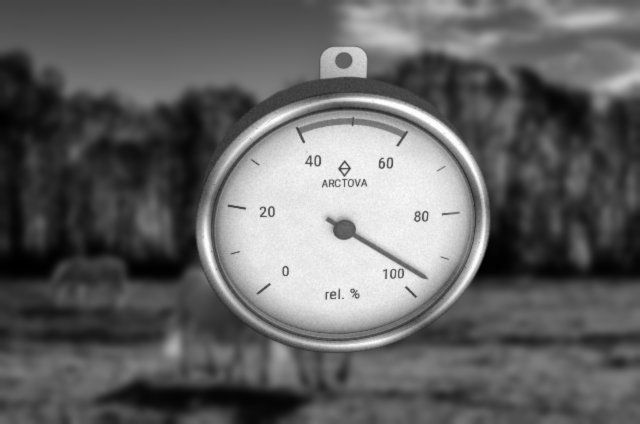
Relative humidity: {"value": 95, "unit": "%"}
